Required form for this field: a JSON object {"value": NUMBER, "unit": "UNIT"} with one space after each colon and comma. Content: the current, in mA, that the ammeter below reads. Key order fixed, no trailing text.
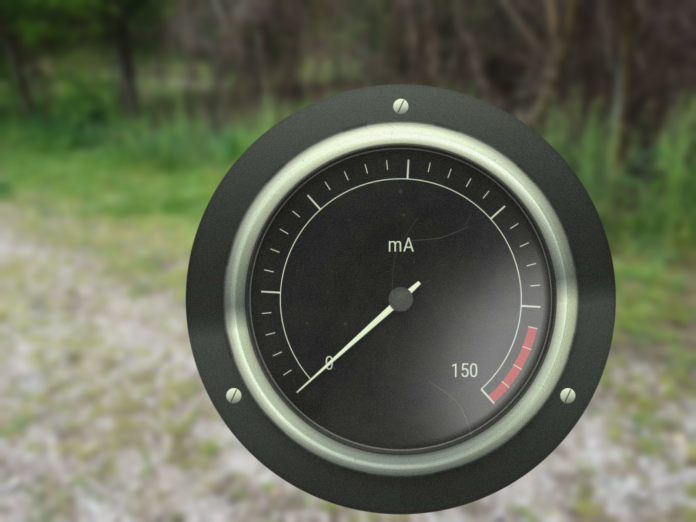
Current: {"value": 0, "unit": "mA"}
